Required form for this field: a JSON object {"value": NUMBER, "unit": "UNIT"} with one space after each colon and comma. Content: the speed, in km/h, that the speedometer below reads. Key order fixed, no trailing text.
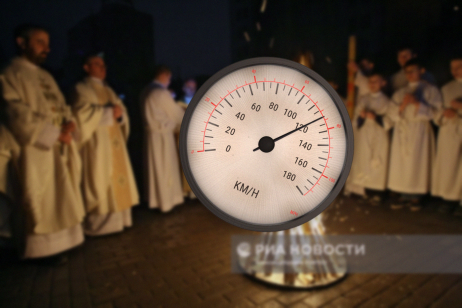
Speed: {"value": 120, "unit": "km/h"}
